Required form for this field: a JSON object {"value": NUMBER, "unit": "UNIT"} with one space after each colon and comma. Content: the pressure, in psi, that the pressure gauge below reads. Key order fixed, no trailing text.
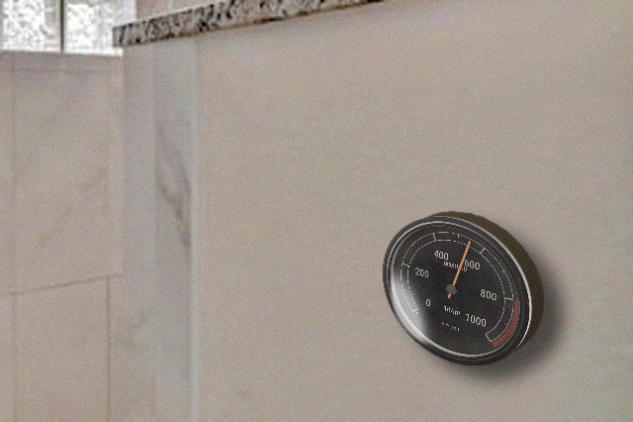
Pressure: {"value": 550, "unit": "psi"}
